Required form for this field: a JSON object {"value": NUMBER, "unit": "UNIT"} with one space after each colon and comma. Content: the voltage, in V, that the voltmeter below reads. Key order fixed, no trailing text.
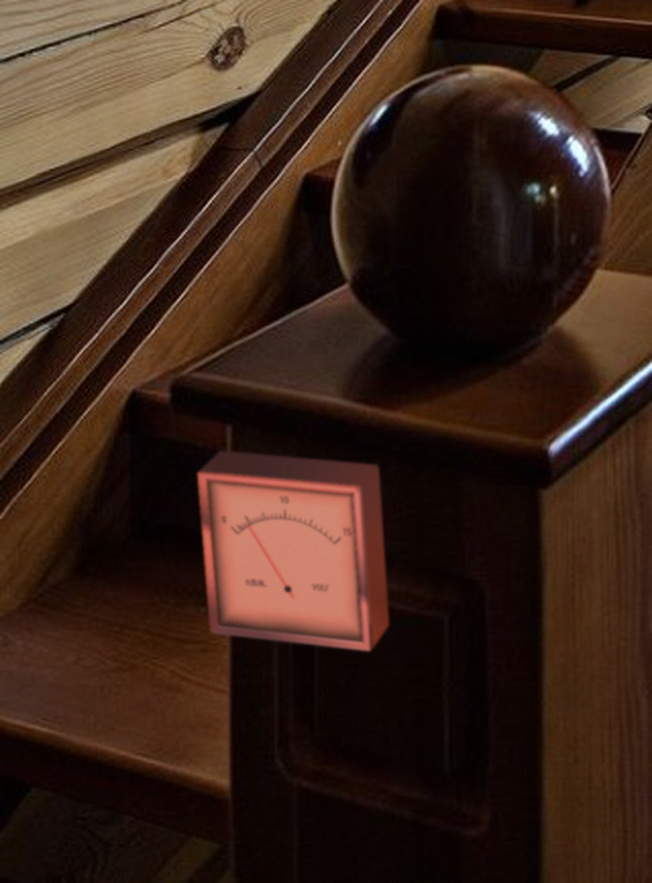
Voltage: {"value": 5, "unit": "V"}
